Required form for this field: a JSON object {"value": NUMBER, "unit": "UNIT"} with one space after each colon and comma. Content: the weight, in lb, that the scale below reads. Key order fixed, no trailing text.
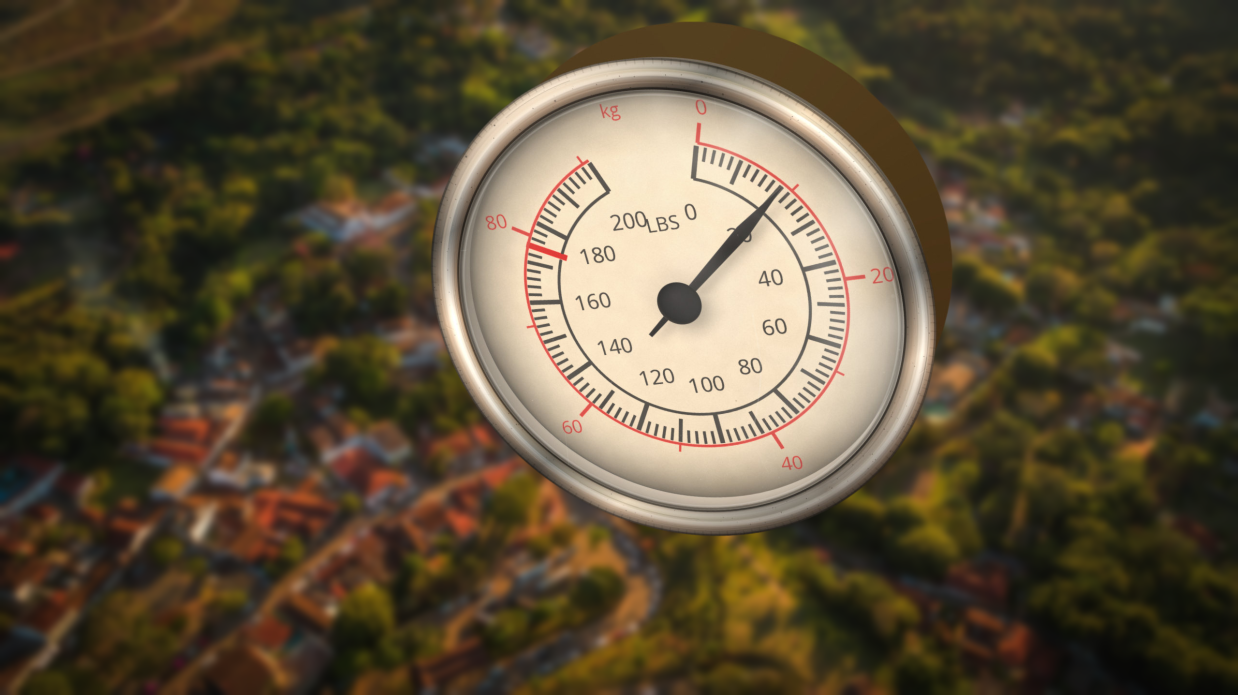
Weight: {"value": 20, "unit": "lb"}
